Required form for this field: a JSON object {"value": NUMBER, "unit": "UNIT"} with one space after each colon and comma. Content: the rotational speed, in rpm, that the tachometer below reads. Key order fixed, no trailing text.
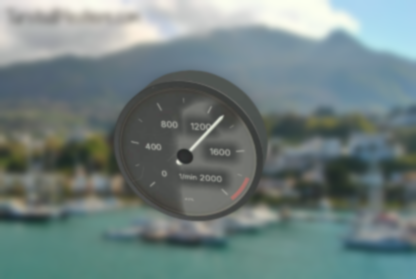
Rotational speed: {"value": 1300, "unit": "rpm"}
